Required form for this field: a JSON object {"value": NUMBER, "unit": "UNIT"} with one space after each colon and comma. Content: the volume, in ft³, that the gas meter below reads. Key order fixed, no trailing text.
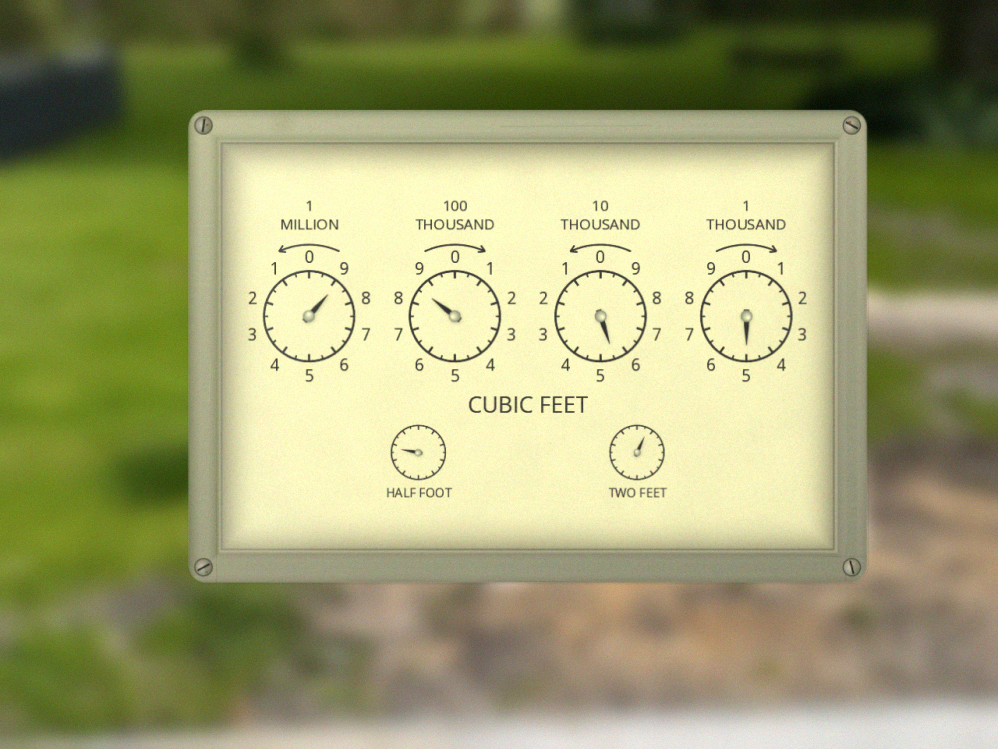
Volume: {"value": 885500, "unit": "ft³"}
